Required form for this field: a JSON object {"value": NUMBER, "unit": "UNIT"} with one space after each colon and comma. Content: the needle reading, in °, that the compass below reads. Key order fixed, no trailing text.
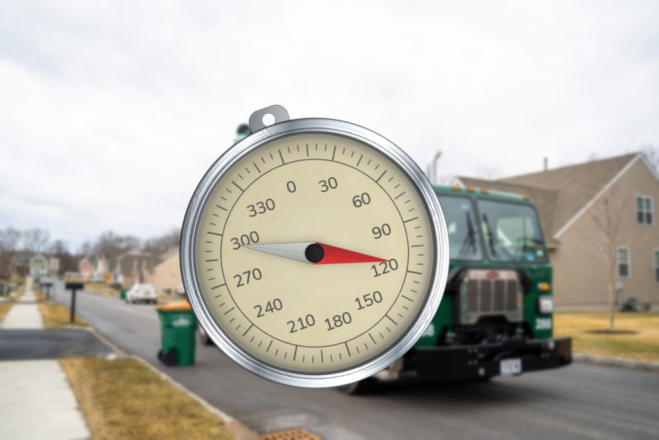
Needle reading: {"value": 115, "unit": "°"}
